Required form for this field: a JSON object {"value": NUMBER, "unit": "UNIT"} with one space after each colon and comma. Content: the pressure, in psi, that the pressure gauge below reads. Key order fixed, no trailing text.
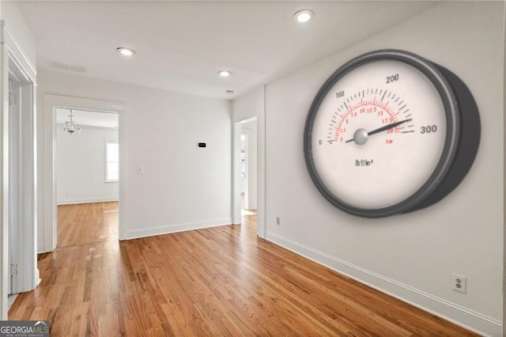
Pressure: {"value": 280, "unit": "psi"}
